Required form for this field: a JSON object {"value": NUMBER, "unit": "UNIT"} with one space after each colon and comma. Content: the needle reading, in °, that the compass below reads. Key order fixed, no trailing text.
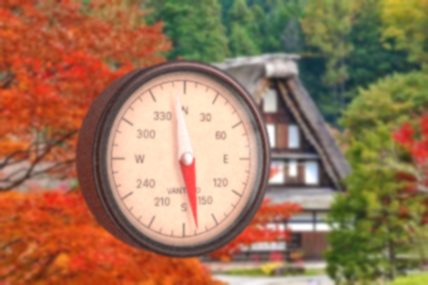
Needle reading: {"value": 170, "unit": "°"}
